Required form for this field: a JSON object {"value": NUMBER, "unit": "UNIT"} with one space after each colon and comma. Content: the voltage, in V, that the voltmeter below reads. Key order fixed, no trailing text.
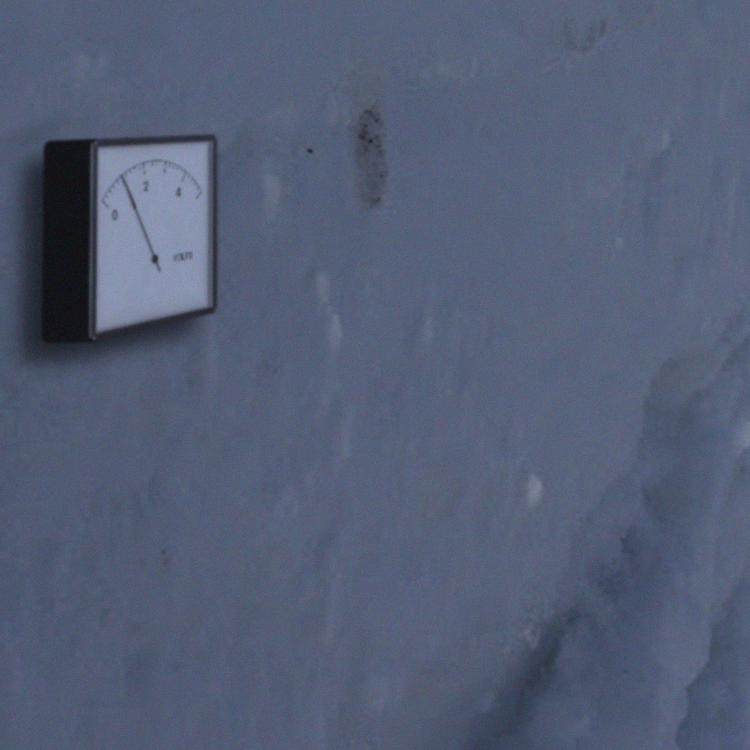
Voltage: {"value": 1, "unit": "V"}
